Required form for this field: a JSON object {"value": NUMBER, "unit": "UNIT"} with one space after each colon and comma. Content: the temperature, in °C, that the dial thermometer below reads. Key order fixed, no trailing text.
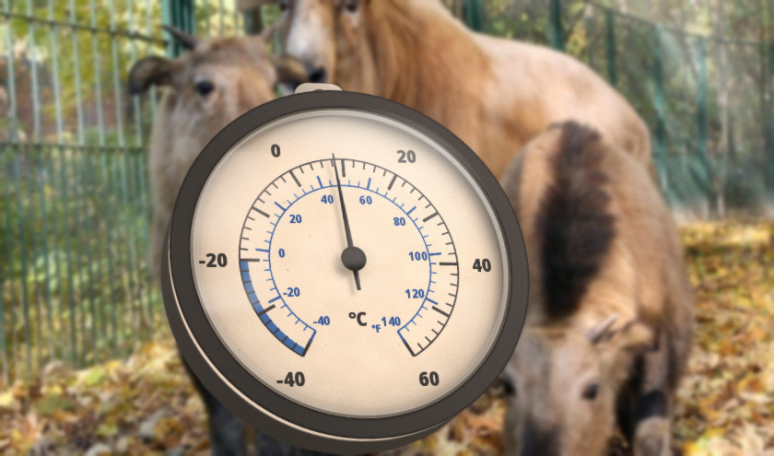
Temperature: {"value": 8, "unit": "°C"}
